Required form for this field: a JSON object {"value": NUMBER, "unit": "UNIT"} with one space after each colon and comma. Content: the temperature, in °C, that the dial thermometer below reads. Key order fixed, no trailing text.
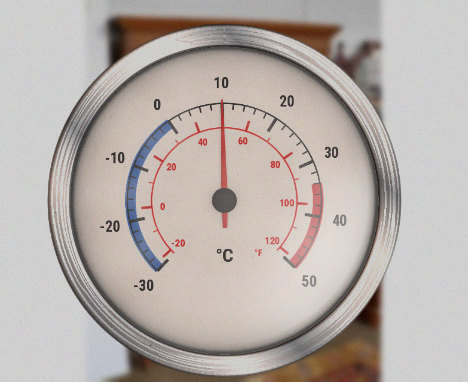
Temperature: {"value": 10, "unit": "°C"}
